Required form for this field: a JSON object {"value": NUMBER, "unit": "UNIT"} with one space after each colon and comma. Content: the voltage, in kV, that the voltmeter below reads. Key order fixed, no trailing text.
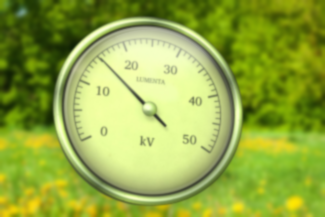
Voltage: {"value": 15, "unit": "kV"}
